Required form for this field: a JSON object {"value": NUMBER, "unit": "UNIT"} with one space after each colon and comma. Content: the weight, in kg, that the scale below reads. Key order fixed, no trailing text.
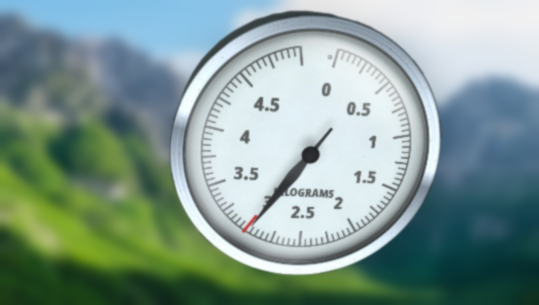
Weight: {"value": 3, "unit": "kg"}
